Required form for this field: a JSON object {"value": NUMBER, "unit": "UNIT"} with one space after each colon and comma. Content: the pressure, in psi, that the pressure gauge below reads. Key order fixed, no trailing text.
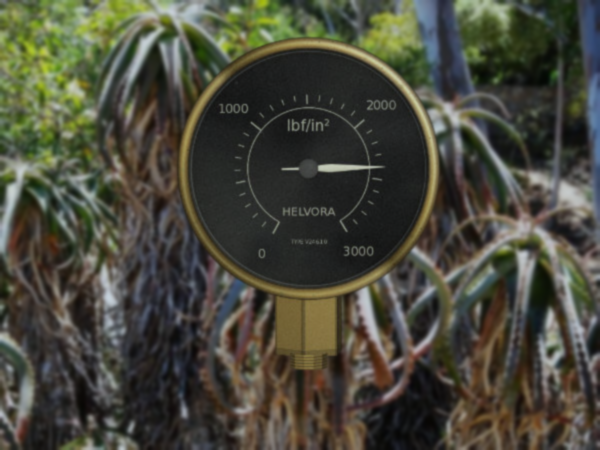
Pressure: {"value": 2400, "unit": "psi"}
